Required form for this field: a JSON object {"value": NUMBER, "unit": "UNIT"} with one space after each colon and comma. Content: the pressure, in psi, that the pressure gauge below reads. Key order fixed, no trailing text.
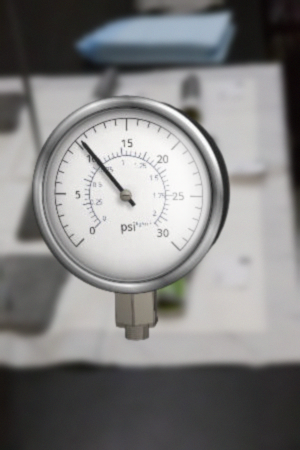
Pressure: {"value": 10.5, "unit": "psi"}
